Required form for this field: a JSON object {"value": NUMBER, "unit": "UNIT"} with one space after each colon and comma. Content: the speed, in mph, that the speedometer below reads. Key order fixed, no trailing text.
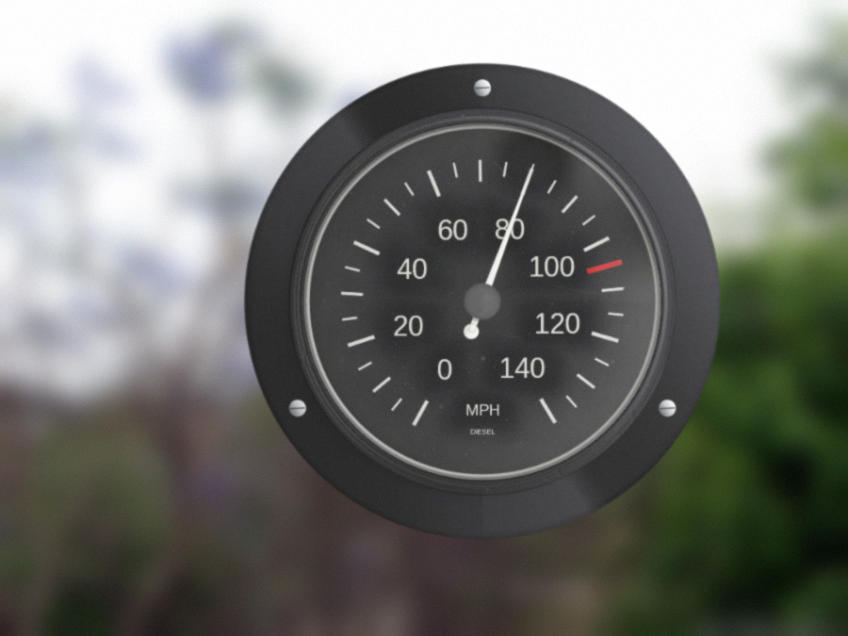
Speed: {"value": 80, "unit": "mph"}
